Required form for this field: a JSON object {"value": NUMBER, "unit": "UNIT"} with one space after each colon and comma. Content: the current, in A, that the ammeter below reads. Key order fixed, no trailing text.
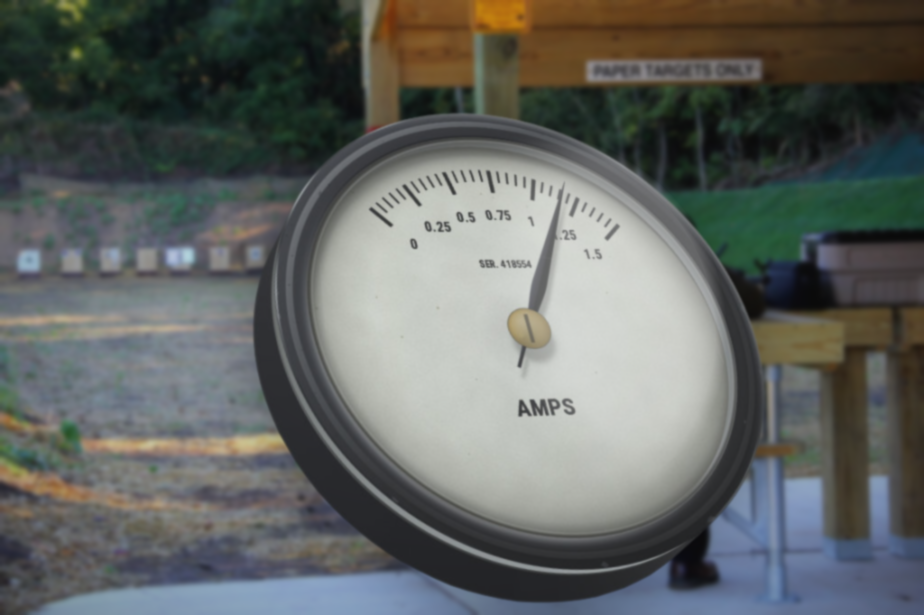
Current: {"value": 1.15, "unit": "A"}
